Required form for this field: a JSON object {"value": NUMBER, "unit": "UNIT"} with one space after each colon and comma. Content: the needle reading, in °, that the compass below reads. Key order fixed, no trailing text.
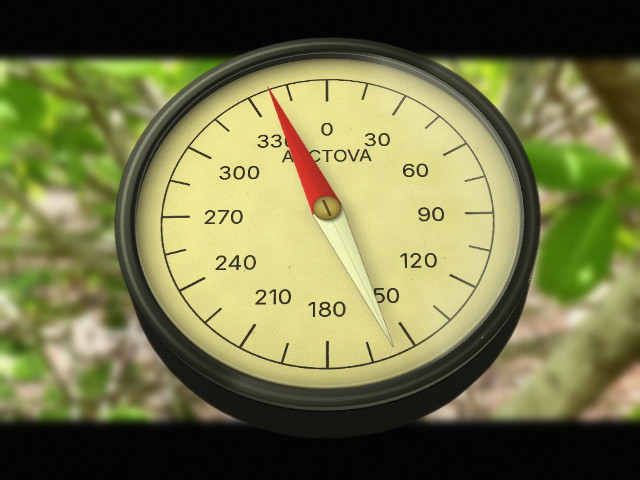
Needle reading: {"value": 337.5, "unit": "°"}
